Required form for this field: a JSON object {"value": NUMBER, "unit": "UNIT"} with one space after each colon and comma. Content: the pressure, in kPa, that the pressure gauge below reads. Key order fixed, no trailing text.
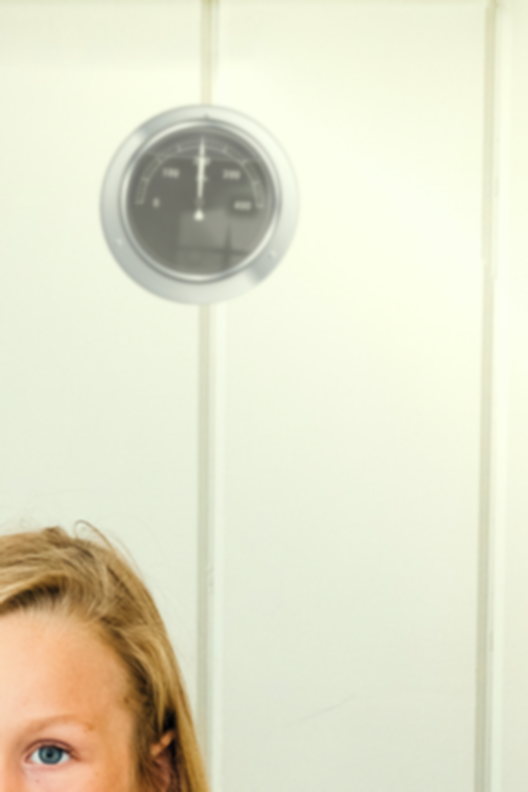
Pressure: {"value": 200, "unit": "kPa"}
